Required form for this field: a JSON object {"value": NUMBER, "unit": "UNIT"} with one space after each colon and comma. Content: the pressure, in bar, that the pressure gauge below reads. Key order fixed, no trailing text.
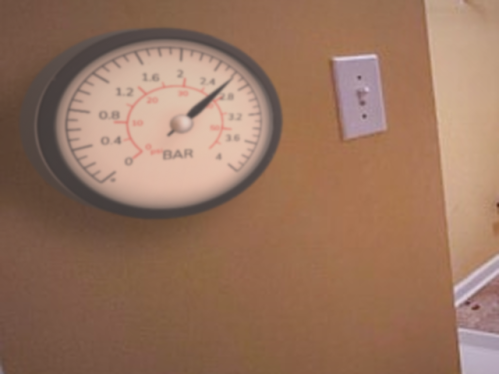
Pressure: {"value": 2.6, "unit": "bar"}
